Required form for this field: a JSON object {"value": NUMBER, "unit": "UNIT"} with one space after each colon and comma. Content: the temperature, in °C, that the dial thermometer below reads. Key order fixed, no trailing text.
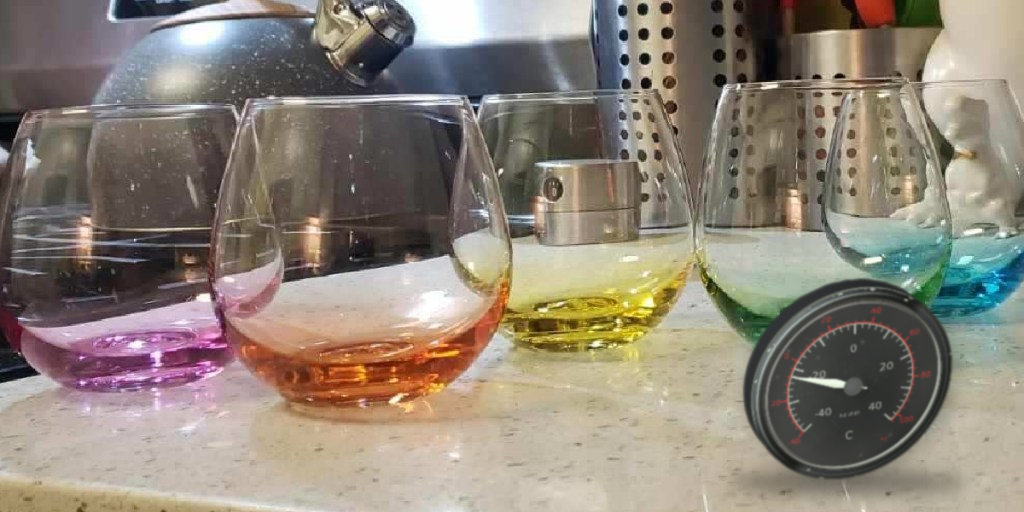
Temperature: {"value": -22, "unit": "°C"}
